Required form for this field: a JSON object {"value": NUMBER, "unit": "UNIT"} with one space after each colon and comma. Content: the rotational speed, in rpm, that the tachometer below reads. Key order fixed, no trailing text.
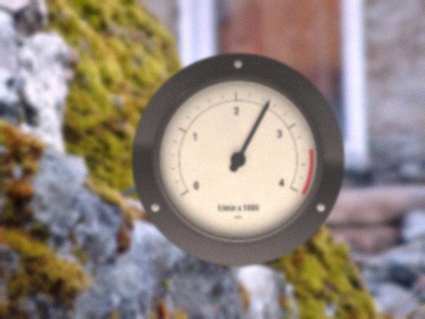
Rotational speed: {"value": 2500, "unit": "rpm"}
